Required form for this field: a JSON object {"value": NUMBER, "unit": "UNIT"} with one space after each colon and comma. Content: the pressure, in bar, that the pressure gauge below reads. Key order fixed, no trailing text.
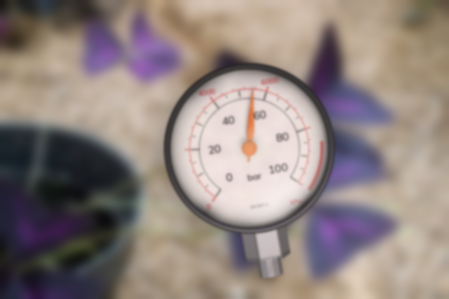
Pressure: {"value": 55, "unit": "bar"}
